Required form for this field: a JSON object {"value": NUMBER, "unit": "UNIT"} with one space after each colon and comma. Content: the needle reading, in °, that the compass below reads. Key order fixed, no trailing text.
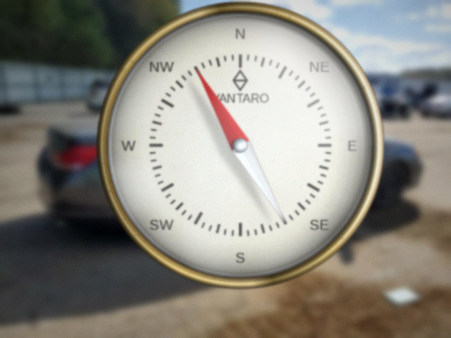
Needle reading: {"value": 330, "unit": "°"}
